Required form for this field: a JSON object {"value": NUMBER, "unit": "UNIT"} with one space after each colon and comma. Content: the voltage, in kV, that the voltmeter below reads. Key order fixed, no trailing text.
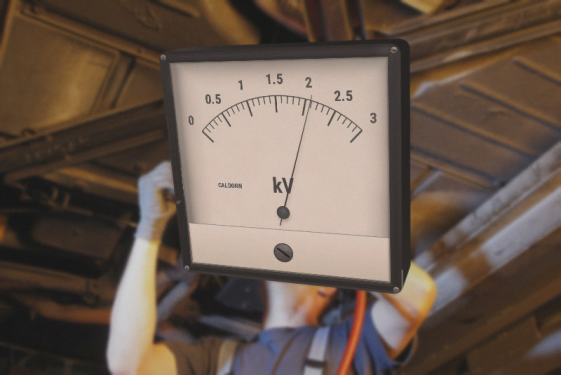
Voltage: {"value": 2.1, "unit": "kV"}
